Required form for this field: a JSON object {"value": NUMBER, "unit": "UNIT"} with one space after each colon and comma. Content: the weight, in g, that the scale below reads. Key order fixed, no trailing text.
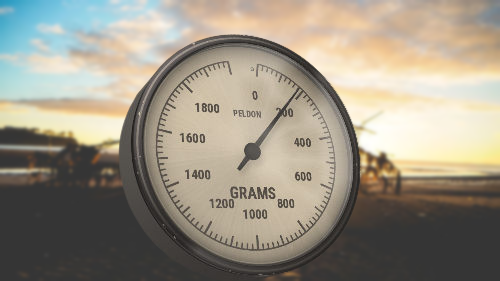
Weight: {"value": 180, "unit": "g"}
